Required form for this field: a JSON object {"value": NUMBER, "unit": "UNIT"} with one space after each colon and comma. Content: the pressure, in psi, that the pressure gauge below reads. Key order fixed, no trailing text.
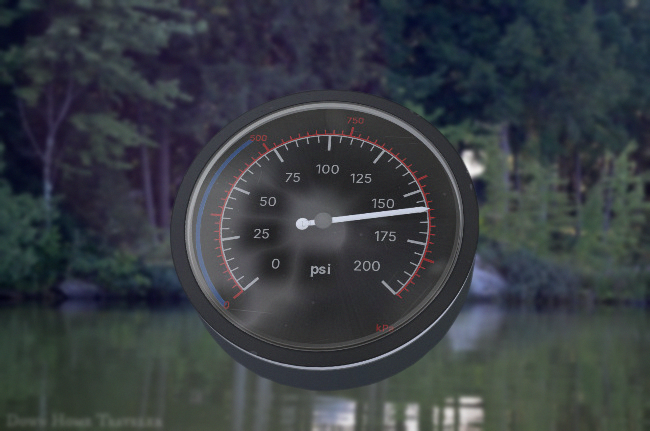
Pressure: {"value": 160, "unit": "psi"}
